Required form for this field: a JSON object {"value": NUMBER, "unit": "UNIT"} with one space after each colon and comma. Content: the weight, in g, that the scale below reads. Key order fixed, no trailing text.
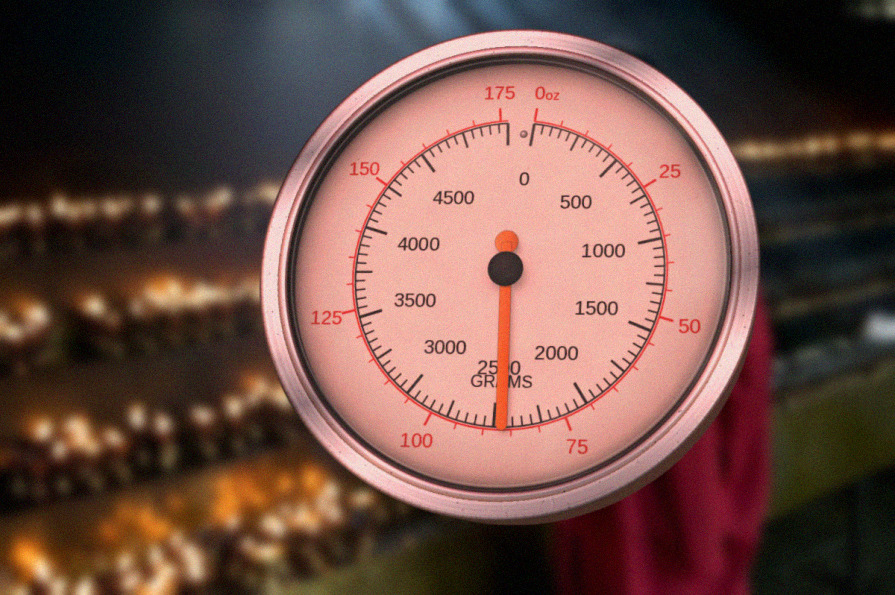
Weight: {"value": 2450, "unit": "g"}
